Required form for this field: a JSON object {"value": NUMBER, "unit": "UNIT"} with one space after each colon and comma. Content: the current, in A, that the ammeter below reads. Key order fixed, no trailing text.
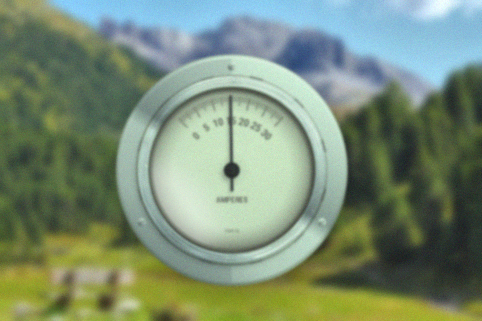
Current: {"value": 15, "unit": "A"}
